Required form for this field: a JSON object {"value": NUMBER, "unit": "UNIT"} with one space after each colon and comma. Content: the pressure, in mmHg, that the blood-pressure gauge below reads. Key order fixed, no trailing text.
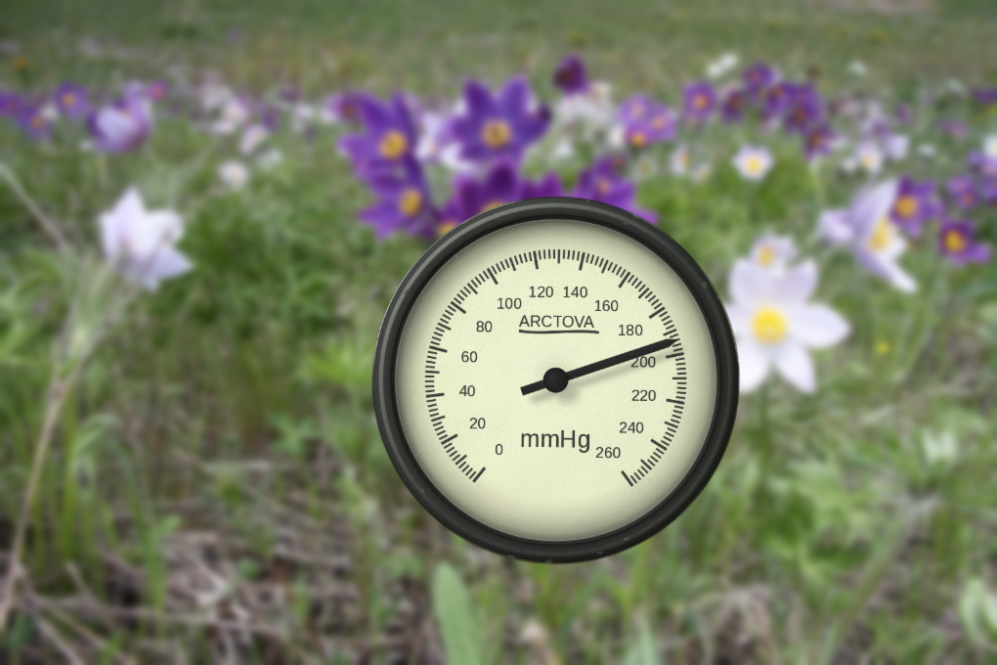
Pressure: {"value": 194, "unit": "mmHg"}
